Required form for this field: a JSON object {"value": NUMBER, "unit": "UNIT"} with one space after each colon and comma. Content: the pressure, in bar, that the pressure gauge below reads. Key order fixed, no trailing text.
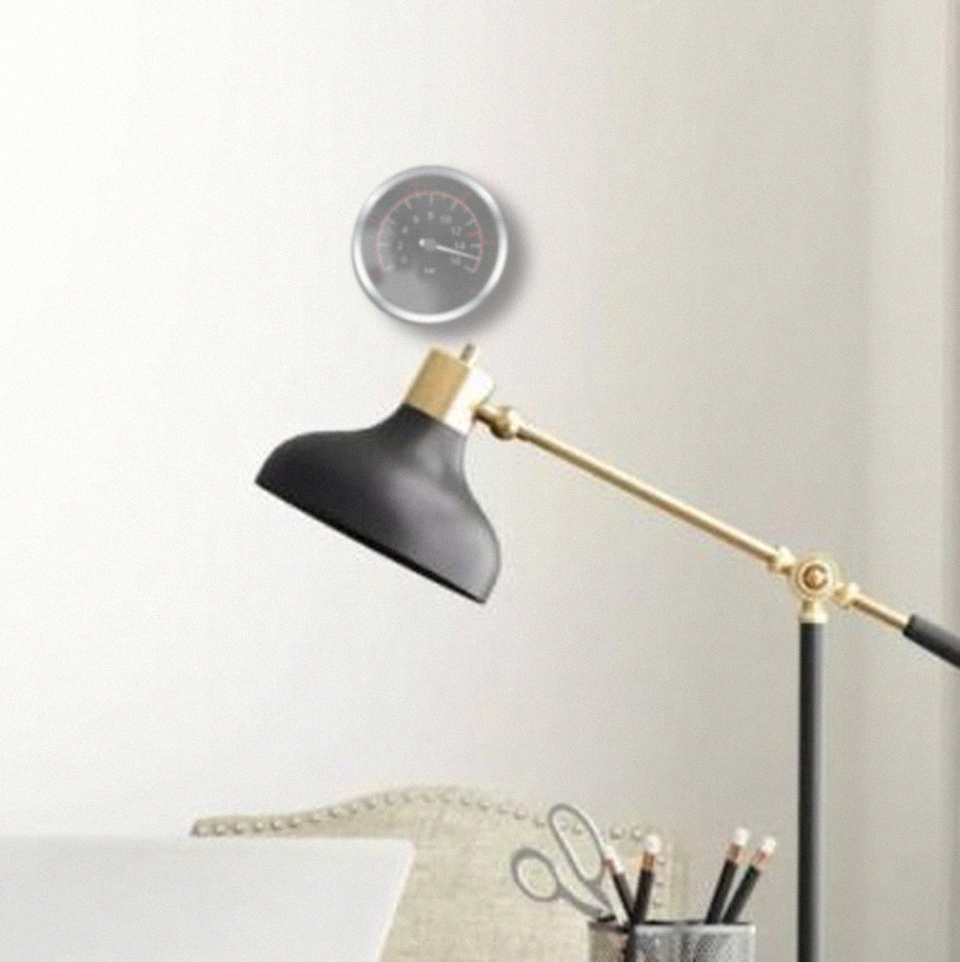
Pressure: {"value": 15, "unit": "bar"}
